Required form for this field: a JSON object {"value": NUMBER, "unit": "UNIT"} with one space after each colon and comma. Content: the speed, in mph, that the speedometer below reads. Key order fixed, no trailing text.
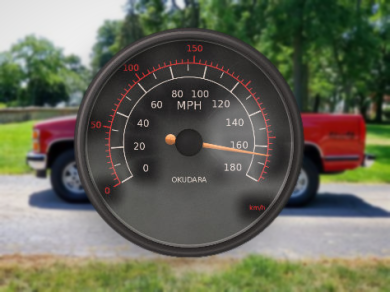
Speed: {"value": 165, "unit": "mph"}
